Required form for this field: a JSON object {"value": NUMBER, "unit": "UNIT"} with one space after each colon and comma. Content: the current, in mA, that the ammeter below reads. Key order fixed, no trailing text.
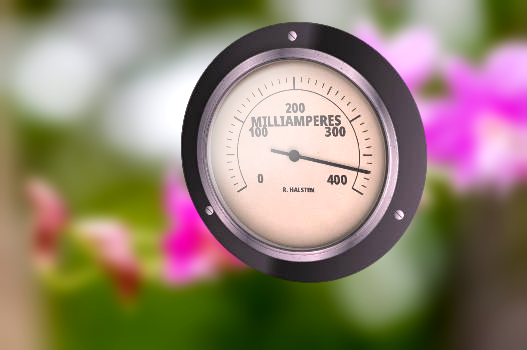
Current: {"value": 370, "unit": "mA"}
